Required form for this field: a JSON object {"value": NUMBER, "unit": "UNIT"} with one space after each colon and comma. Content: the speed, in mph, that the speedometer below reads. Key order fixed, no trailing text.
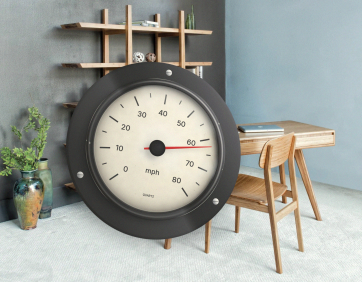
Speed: {"value": 62.5, "unit": "mph"}
